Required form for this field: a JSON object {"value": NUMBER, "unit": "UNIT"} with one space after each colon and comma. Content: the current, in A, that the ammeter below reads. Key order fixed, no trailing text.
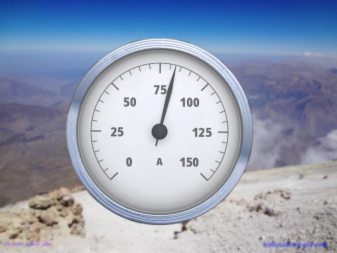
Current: {"value": 82.5, "unit": "A"}
